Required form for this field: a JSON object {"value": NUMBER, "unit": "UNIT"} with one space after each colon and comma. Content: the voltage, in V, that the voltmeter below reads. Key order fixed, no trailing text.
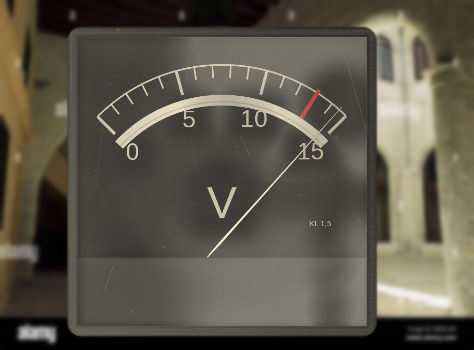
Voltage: {"value": 14.5, "unit": "V"}
